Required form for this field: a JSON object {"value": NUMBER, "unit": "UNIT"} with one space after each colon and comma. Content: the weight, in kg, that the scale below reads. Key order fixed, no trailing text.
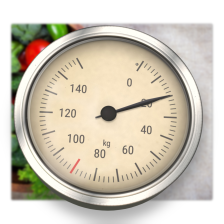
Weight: {"value": 20, "unit": "kg"}
